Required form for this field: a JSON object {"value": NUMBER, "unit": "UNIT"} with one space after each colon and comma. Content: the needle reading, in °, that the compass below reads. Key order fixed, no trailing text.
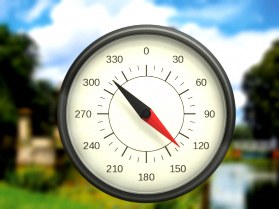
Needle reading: {"value": 135, "unit": "°"}
